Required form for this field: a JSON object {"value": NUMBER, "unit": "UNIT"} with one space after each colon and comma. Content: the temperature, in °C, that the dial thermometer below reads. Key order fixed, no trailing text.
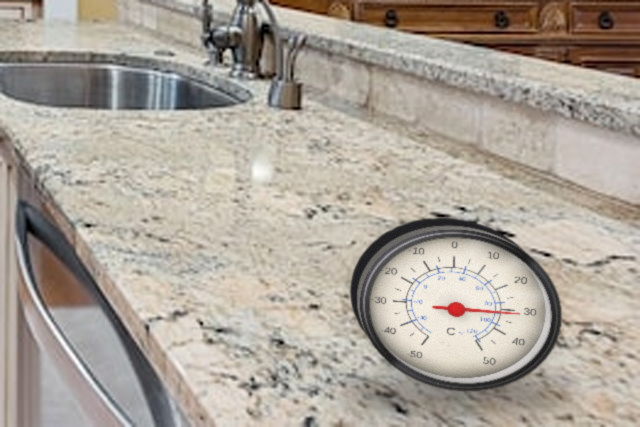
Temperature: {"value": 30, "unit": "°C"}
